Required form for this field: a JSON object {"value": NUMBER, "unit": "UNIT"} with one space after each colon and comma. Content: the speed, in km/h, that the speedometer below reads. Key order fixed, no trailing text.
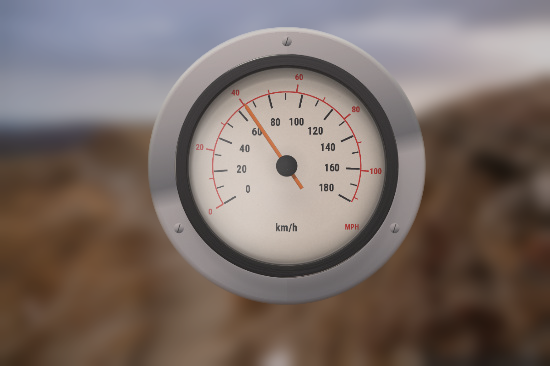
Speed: {"value": 65, "unit": "km/h"}
